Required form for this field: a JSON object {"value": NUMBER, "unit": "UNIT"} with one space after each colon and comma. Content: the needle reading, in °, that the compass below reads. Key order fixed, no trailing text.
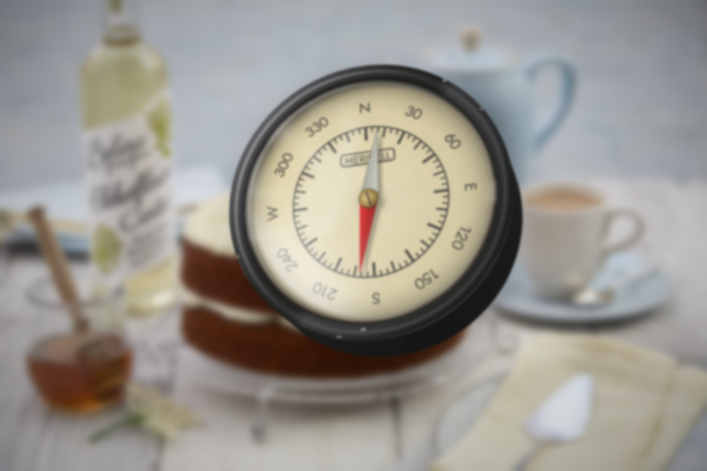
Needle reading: {"value": 190, "unit": "°"}
